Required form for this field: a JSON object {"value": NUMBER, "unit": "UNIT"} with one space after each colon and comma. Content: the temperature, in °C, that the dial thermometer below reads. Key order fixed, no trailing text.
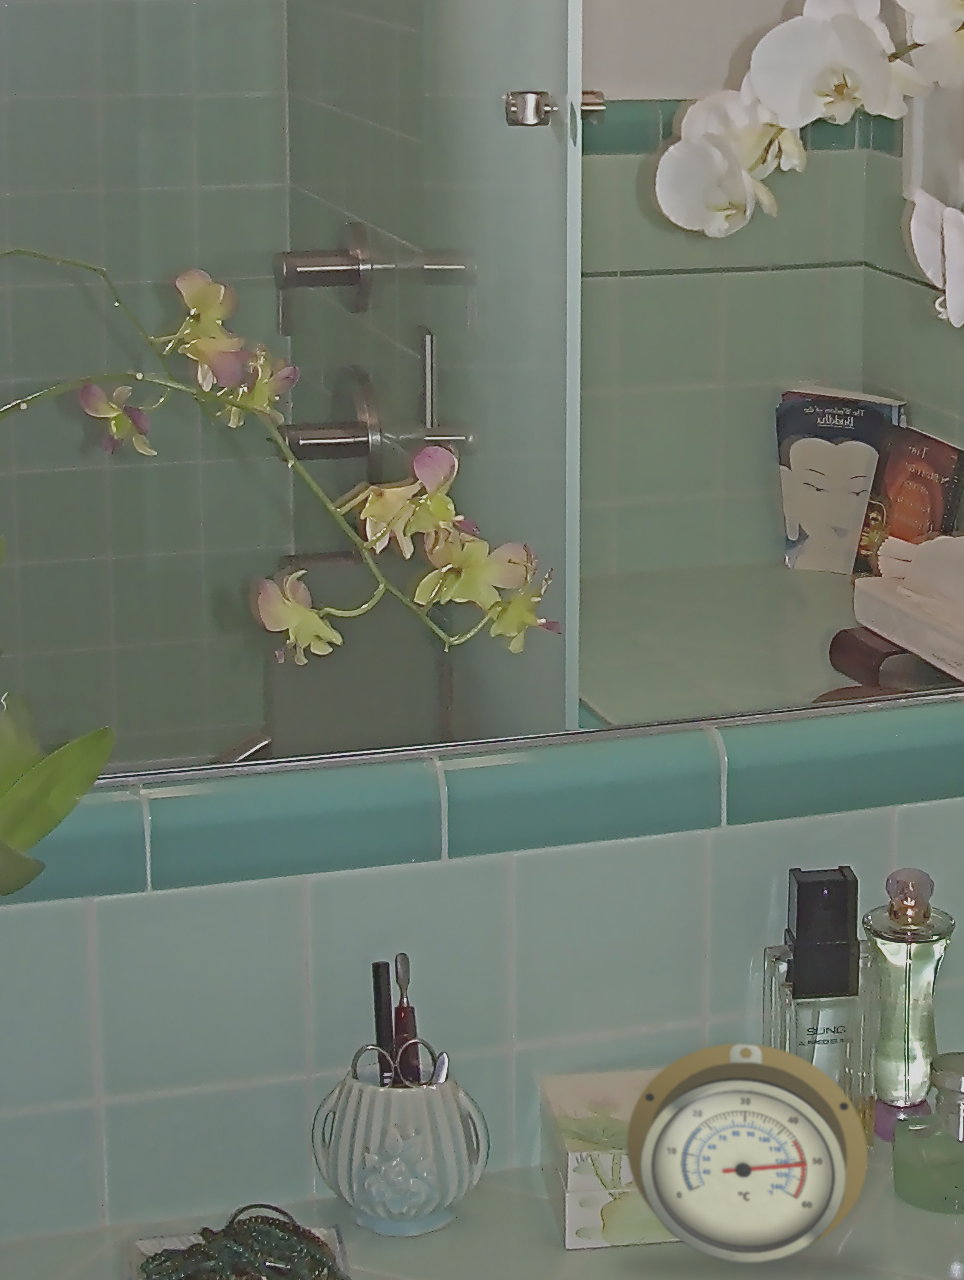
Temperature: {"value": 50, "unit": "°C"}
